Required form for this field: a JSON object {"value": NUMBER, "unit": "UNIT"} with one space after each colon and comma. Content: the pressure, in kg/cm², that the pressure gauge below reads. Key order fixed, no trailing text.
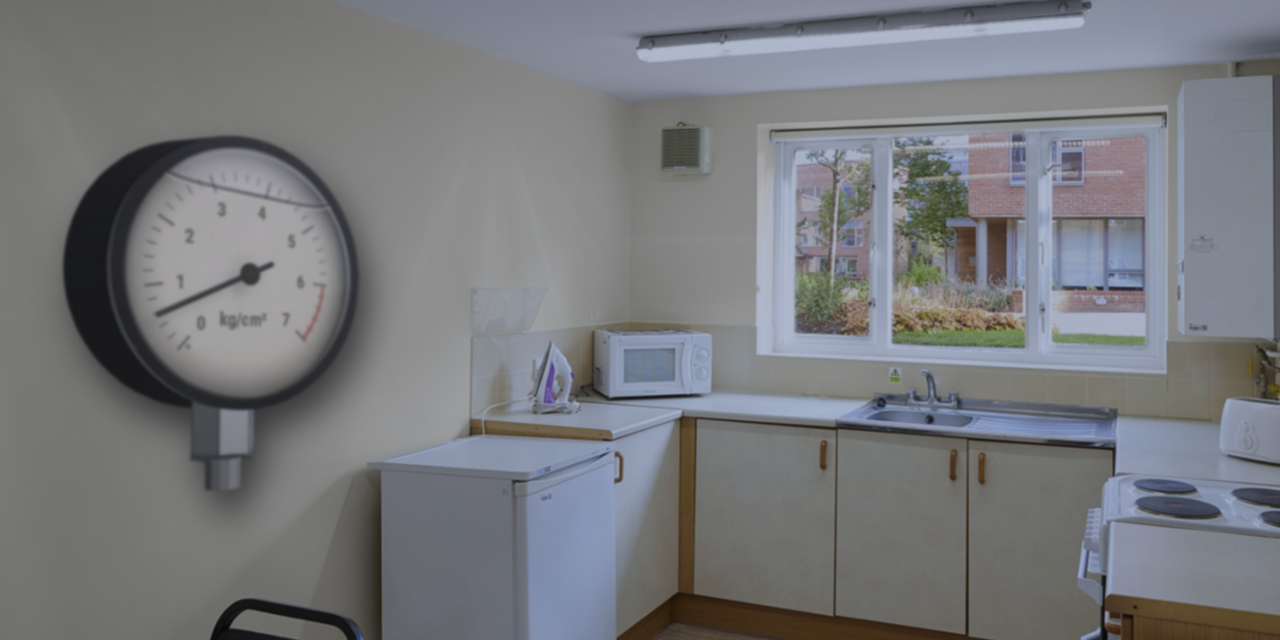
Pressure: {"value": 0.6, "unit": "kg/cm²"}
